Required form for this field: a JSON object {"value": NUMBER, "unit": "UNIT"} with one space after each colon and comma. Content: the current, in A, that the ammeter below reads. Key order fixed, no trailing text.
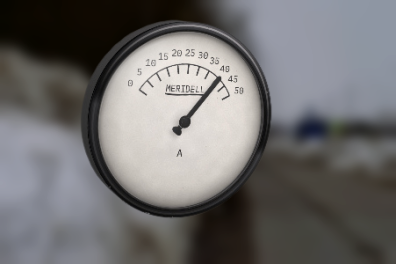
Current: {"value": 40, "unit": "A"}
